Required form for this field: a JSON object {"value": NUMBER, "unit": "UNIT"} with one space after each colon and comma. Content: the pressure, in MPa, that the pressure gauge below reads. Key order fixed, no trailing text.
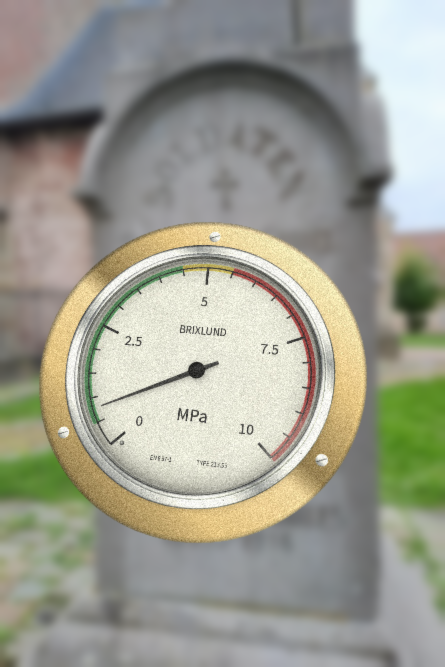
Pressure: {"value": 0.75, "unit": "MPa"}
